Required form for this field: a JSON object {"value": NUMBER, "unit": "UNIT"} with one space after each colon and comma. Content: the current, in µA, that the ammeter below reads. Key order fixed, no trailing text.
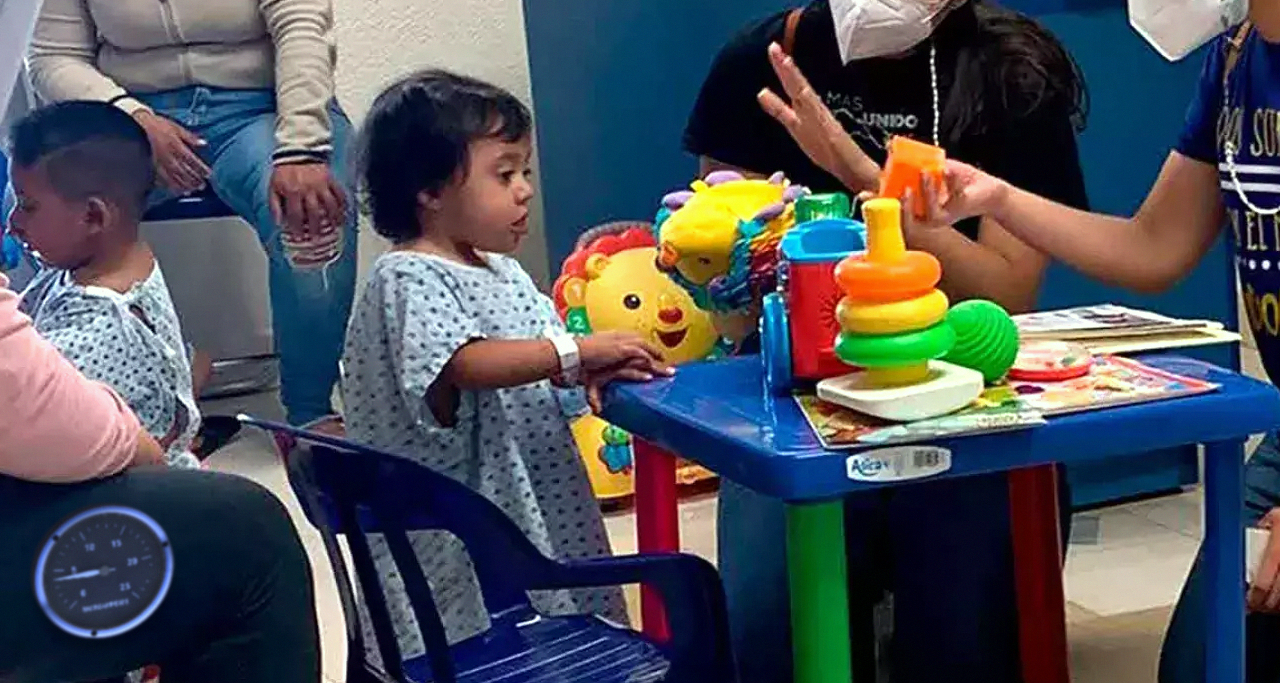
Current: {"value": 4, "unit": "µA"}
